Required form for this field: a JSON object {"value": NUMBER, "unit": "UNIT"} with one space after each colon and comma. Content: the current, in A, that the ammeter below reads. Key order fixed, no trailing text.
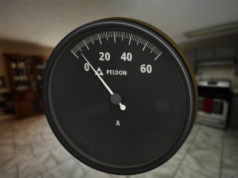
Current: {"value": 5, "unit": "A"}
